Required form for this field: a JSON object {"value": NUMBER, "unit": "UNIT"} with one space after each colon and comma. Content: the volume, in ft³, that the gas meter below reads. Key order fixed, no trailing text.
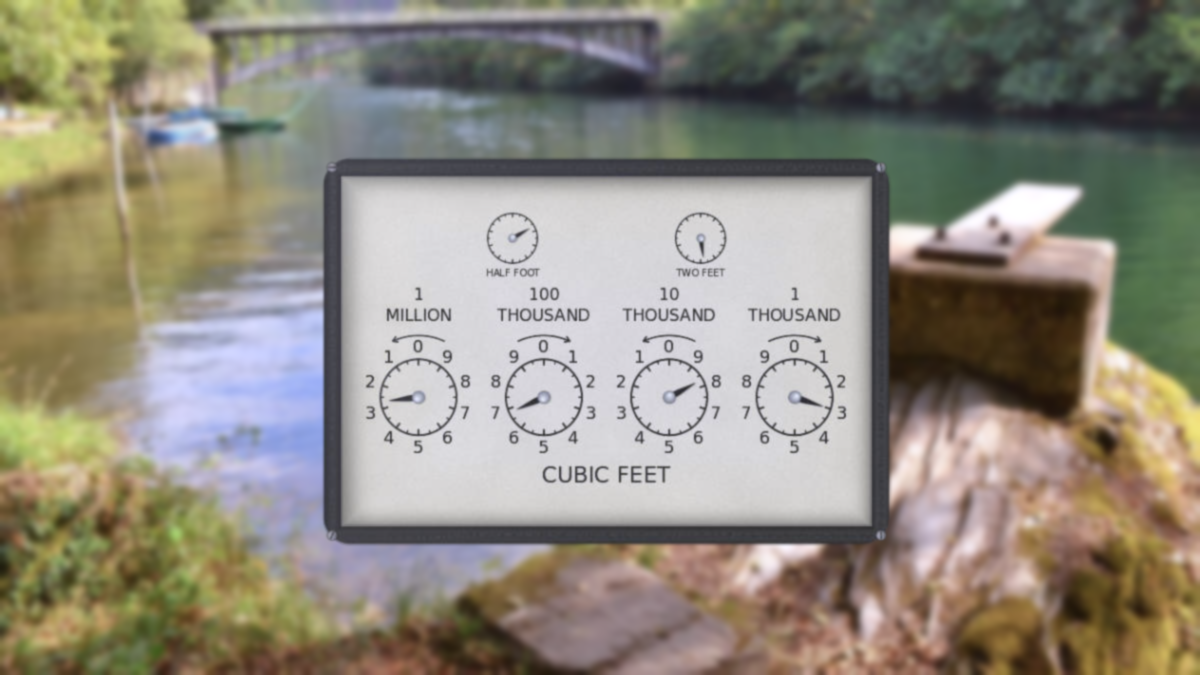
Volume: {"value": 268300, "unit": "ft³"}
